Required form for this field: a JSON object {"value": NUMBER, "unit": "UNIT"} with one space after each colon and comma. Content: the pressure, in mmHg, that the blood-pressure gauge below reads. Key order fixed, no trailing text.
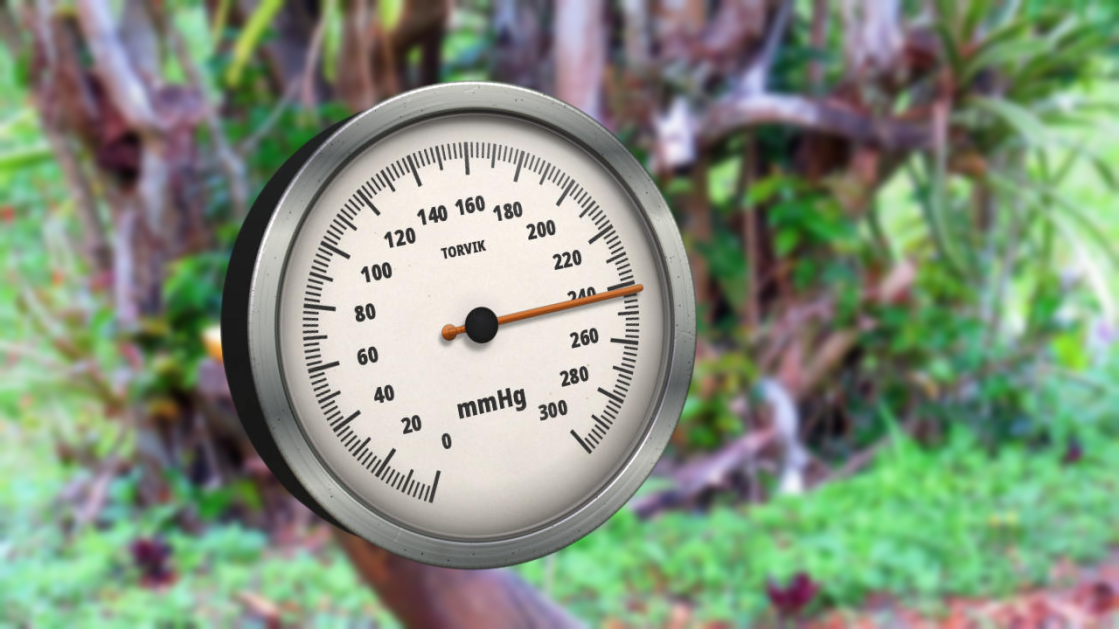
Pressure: {"value": 242, "unit": "mmHg"}
